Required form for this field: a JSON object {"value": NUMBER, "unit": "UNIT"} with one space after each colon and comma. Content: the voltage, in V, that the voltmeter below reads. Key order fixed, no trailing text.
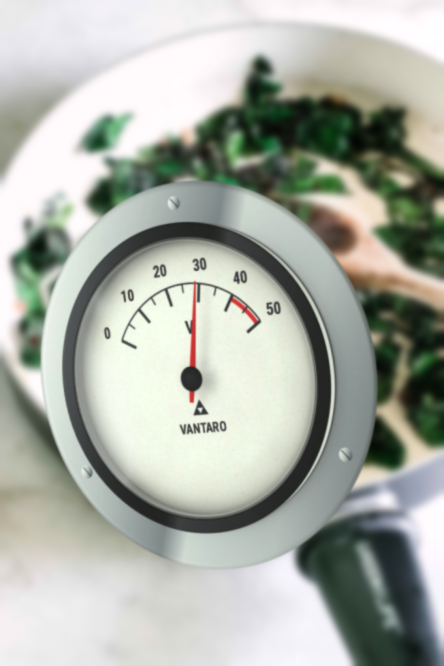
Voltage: {"value": 30, "unit": "V"}
